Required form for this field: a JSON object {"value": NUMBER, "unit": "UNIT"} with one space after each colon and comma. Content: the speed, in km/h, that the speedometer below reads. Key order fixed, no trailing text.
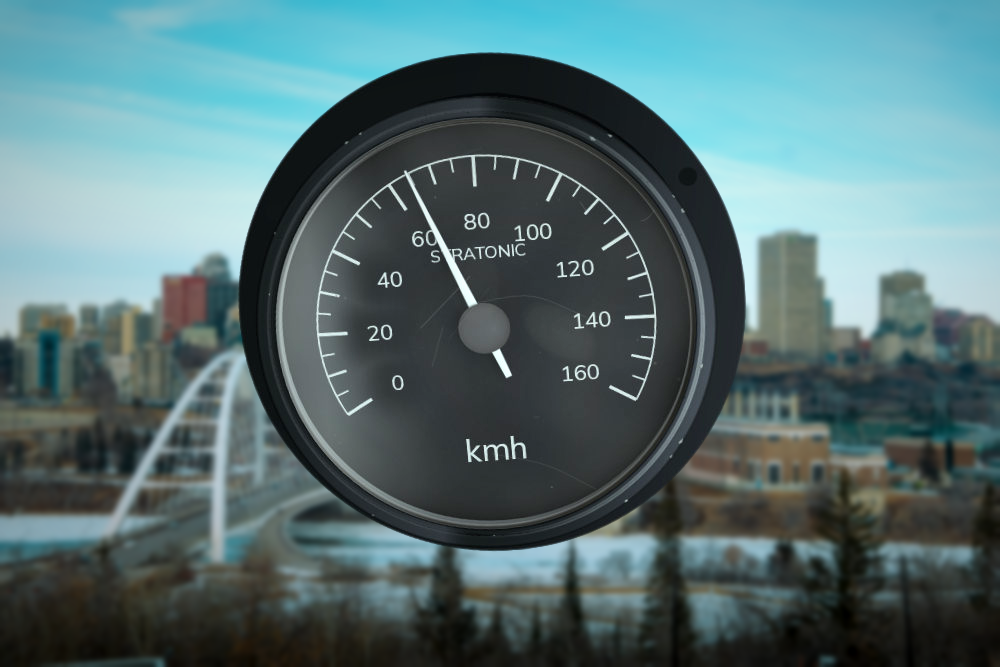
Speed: {"value": 65, "unit": "km/h"}
